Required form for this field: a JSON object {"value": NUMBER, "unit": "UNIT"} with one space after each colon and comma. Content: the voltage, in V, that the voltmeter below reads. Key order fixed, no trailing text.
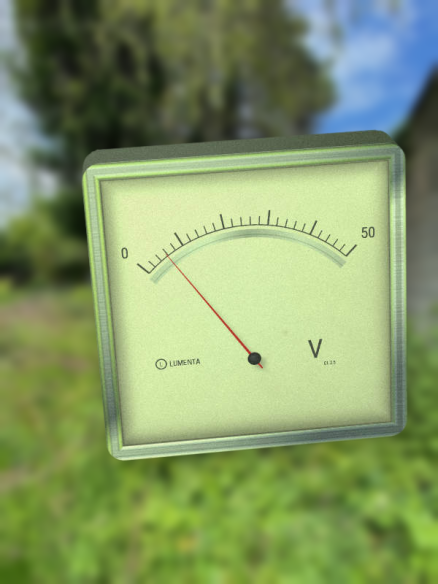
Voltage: {"value": 6, "unit": "V"}
